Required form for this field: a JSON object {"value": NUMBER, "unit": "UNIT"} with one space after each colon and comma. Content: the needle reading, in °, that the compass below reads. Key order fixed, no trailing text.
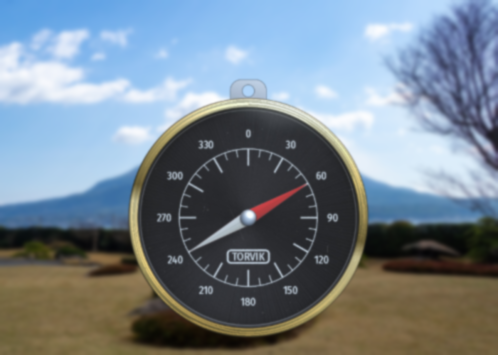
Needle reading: {"value": 60, "unit": "°"}
